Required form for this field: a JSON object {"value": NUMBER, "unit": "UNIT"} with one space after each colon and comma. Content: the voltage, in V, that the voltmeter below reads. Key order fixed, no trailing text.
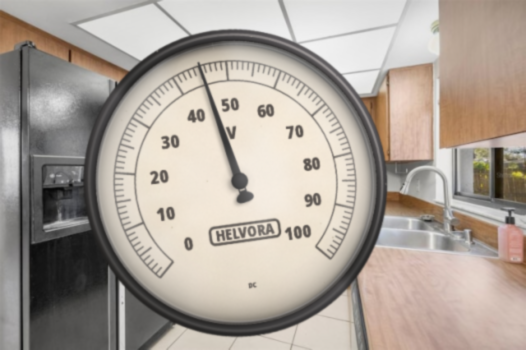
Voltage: {"value": 45, "unit": "V"}
